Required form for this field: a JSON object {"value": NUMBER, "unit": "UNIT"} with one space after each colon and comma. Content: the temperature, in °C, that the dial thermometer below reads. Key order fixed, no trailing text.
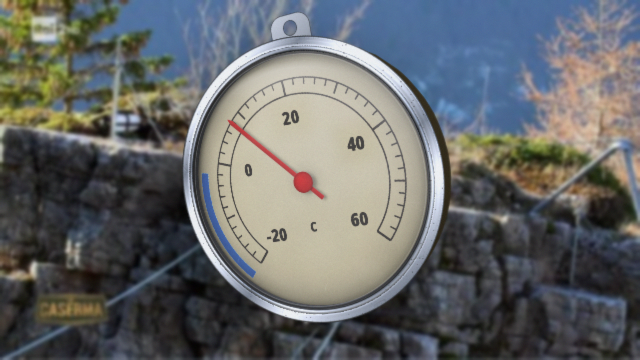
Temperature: {"value": 8, "unit": "°C"}
